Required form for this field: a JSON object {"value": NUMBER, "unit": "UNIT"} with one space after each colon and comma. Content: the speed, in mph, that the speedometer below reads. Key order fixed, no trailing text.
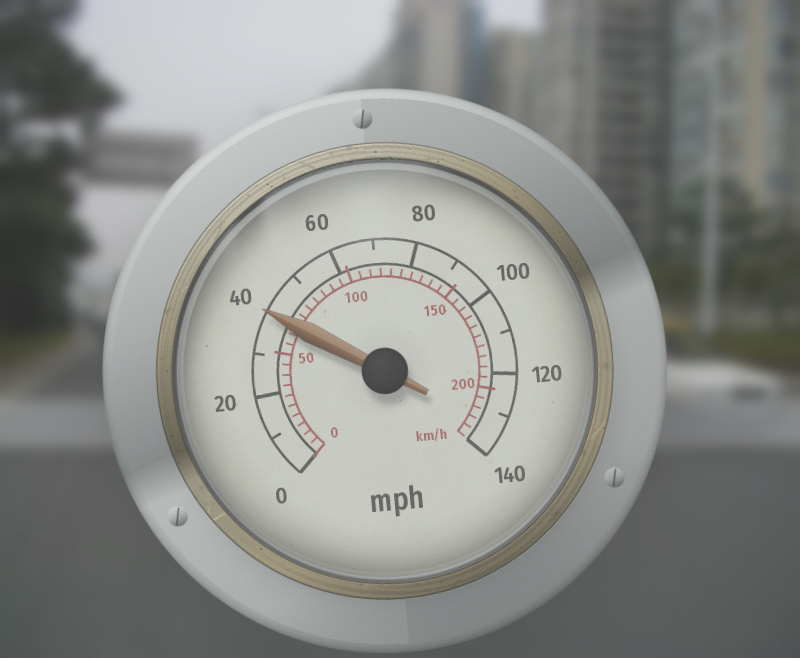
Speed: {"value": 40, "unit": "mph"}
